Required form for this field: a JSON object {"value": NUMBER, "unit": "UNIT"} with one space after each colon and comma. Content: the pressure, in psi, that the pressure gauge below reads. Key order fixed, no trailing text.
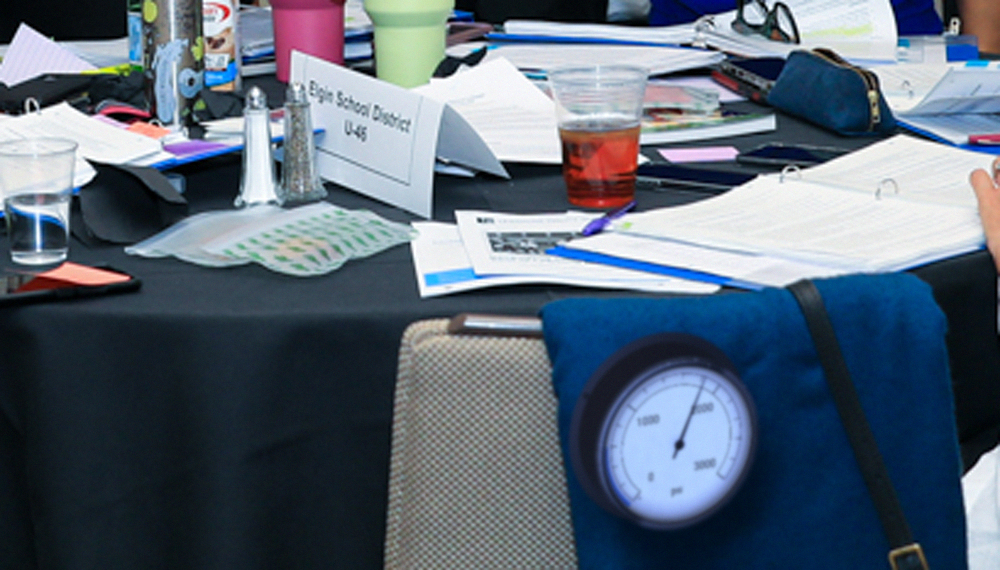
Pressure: {"value": 1800, "unit": "psi"}
